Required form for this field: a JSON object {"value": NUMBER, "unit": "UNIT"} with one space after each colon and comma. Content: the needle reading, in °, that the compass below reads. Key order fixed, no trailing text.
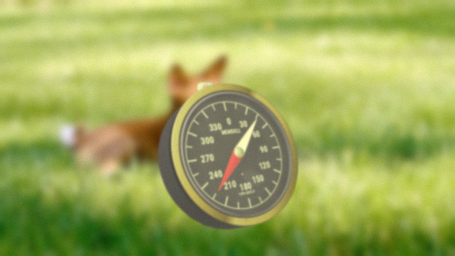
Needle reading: {"value": 225, "unit": "°"}
